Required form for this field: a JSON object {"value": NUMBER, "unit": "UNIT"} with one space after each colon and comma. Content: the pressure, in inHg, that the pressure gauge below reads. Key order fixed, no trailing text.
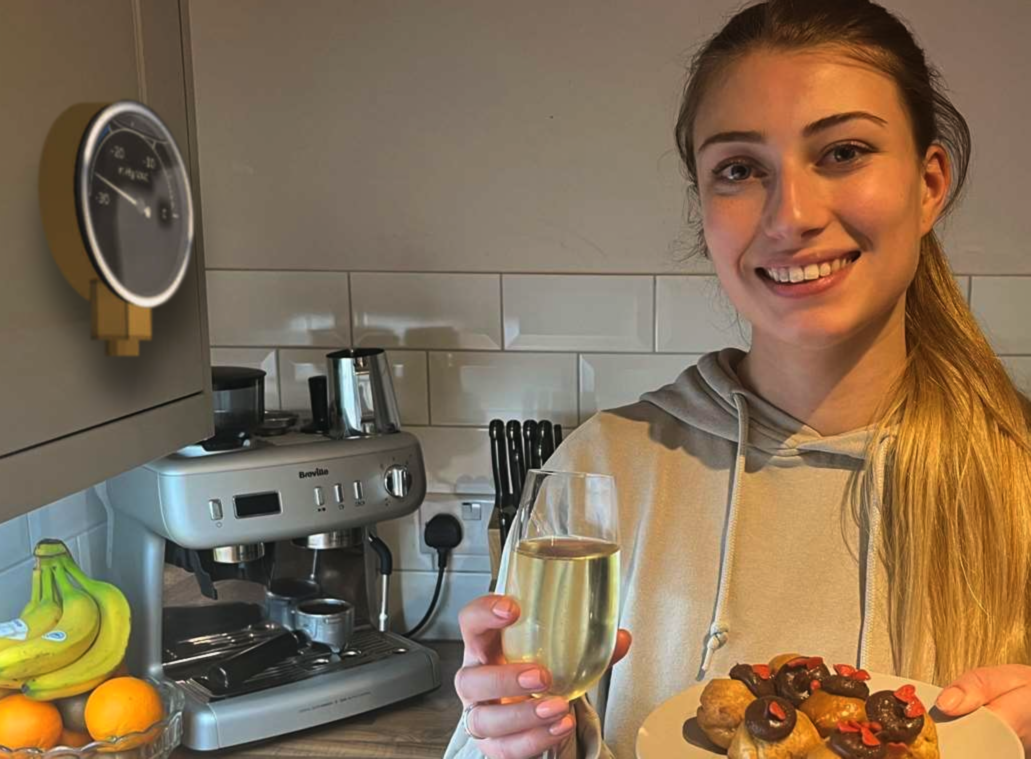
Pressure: {"value": -27.5, "unit": "inHg"}
